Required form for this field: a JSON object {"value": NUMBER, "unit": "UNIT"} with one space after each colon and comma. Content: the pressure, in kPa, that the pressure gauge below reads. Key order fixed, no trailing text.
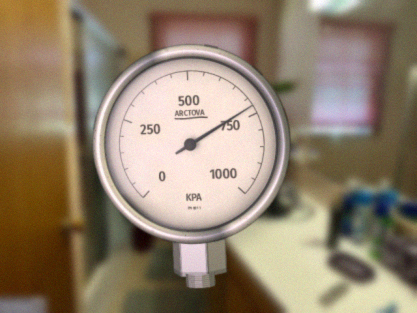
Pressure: {"value": 725, "unit": "kPa"}
